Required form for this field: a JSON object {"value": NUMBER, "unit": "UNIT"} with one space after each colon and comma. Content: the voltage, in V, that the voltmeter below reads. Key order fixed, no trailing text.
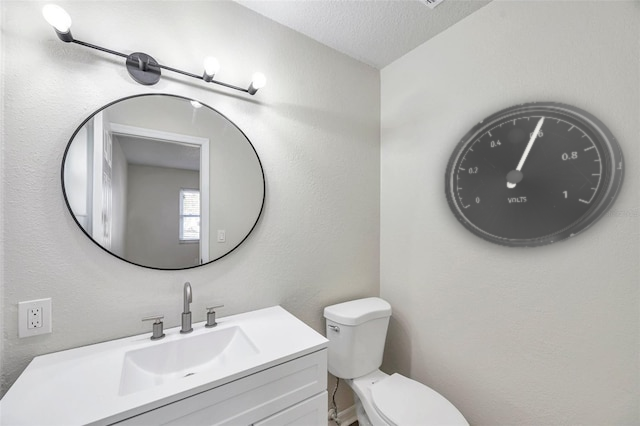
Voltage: {"value": 0.6, "unit": "V"}
